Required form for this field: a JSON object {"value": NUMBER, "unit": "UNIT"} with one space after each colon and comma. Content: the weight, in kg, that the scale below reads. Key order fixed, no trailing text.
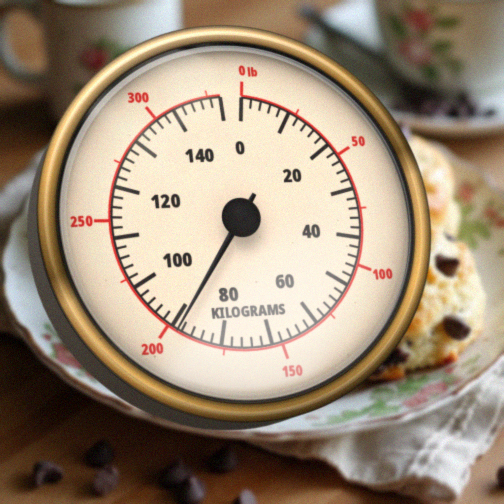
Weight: {"value": 89, "unit": "kg"}
